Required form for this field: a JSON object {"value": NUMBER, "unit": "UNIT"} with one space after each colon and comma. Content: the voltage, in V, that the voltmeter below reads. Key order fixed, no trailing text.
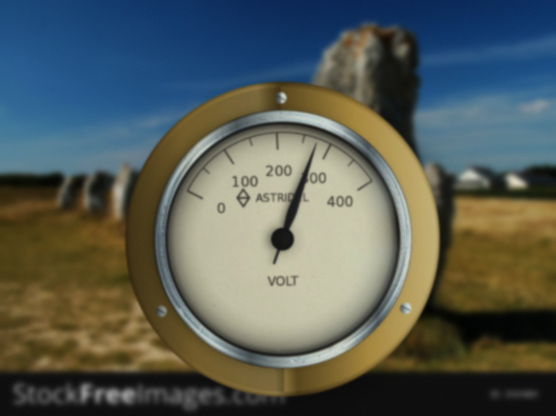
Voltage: {"value": 275, "unit": "V"}
